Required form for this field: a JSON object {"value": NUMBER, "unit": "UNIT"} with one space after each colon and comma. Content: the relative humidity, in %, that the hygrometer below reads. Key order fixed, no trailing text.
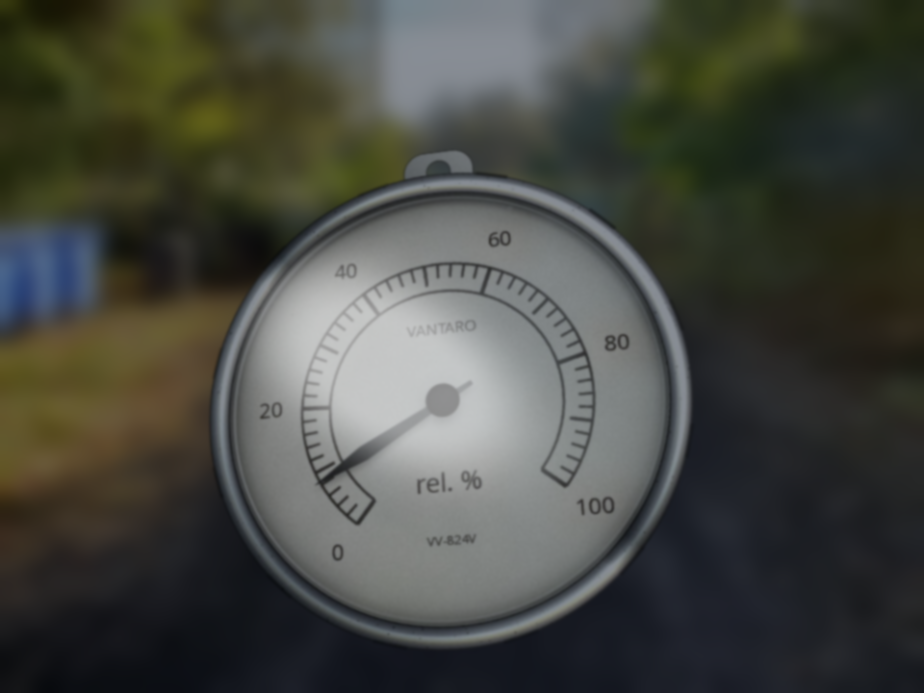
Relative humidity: {"value": 8, "unit": "%"}
